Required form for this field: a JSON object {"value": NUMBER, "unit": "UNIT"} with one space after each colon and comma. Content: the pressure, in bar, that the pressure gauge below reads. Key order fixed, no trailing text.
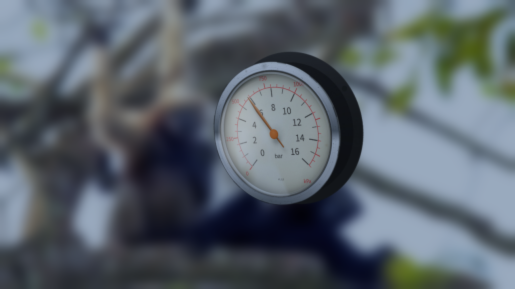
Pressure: {"value": 6, "unit": "bar"}
